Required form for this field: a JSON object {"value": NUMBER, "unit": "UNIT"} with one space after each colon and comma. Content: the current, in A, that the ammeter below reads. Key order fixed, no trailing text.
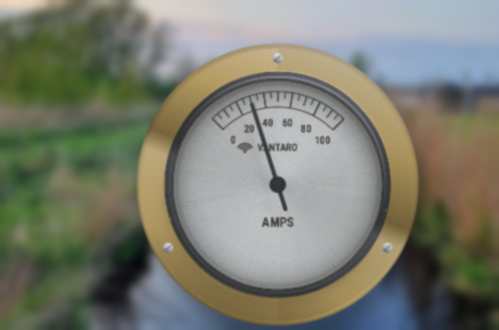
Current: {"value": 30, "unit": "A"}
